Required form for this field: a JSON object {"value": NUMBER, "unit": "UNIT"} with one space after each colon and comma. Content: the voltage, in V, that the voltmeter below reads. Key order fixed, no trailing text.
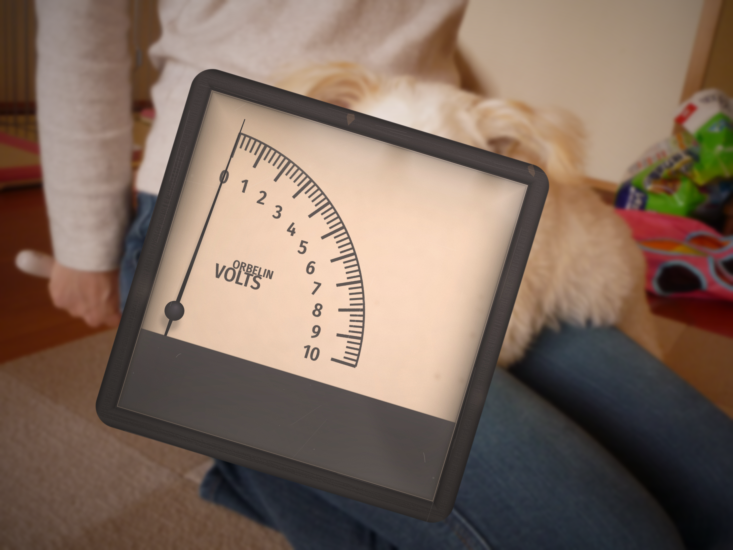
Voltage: {"value": 0, "unit": "V"}
